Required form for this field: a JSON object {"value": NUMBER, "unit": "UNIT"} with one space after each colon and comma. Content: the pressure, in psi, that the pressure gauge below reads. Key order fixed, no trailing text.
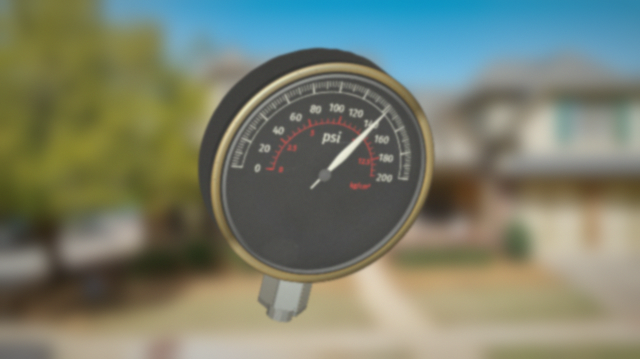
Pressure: {"value": 140, "unit": "psi"}
